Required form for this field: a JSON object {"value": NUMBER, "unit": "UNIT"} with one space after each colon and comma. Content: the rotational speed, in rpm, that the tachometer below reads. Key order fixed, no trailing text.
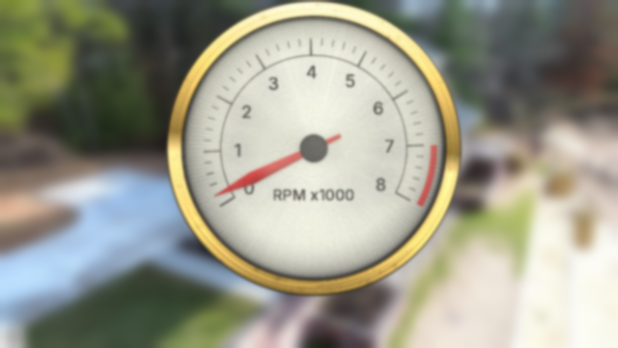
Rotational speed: {"value": 200, "unit": "rpm"}
